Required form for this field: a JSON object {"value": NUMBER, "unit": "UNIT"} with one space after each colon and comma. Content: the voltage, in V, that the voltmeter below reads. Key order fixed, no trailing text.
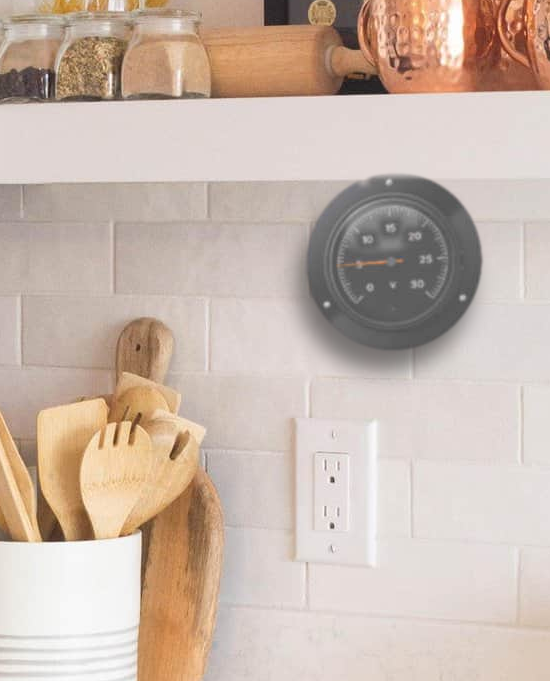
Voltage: {"value": 5, "unit": "V"}
